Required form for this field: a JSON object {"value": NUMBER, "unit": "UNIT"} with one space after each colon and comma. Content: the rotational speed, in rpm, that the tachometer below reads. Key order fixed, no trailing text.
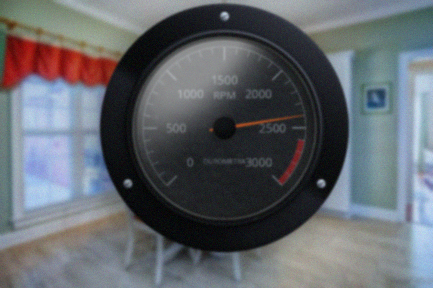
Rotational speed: {"value": 2400, "unit": "rpm"}
